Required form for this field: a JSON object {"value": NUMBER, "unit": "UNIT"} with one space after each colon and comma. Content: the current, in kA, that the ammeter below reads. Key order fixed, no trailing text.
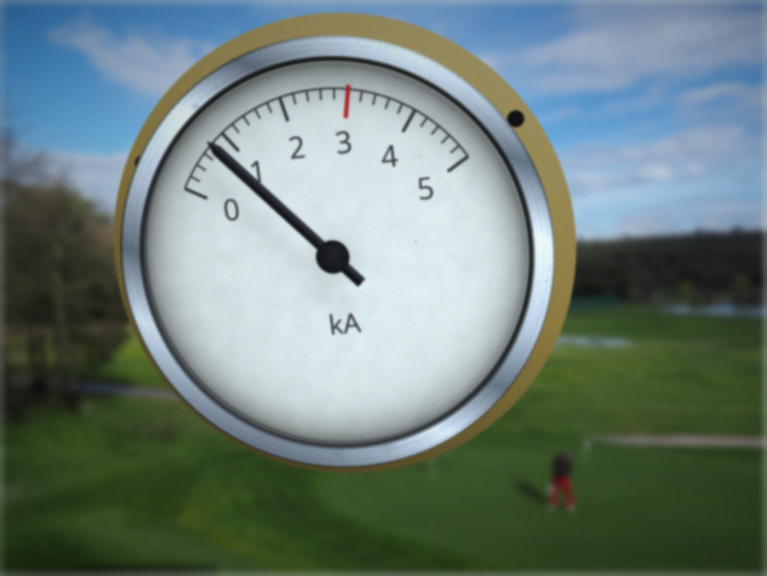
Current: {"value": 0.8, "unit": "kA"}
